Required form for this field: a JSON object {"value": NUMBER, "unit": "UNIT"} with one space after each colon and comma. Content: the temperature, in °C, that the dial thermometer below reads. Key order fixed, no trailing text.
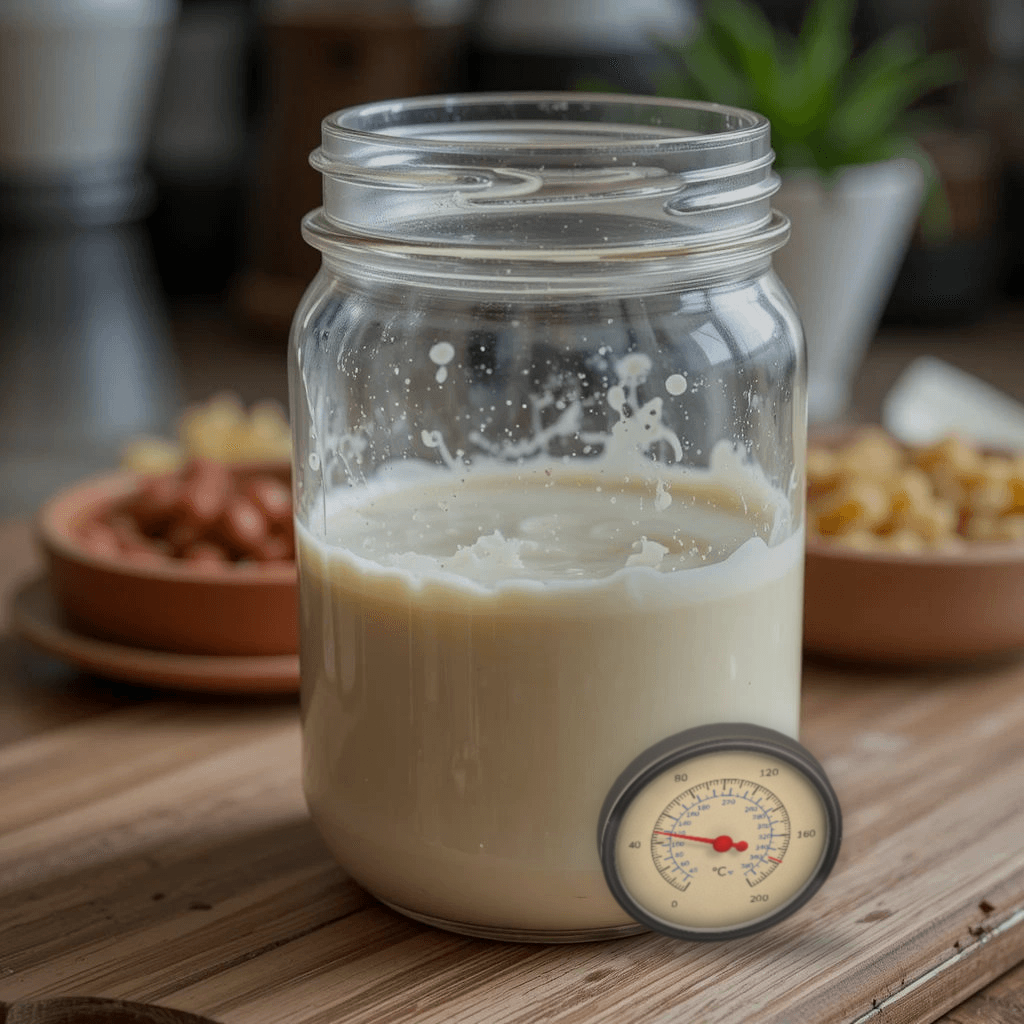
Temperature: {"value": 50, "unit": "°C"}
